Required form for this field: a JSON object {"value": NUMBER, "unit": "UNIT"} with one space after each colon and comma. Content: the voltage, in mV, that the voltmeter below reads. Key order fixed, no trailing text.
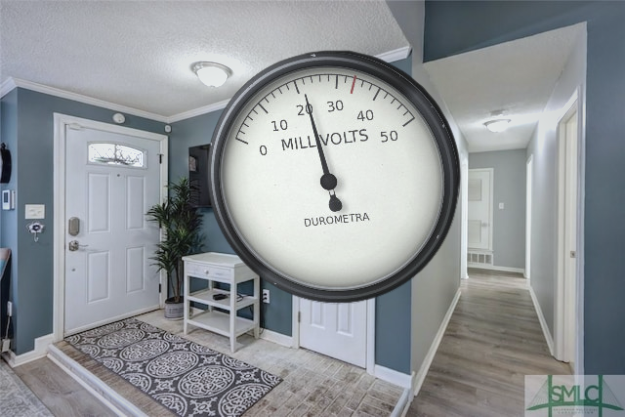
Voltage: {"value": 22, "unit": "mV"}
